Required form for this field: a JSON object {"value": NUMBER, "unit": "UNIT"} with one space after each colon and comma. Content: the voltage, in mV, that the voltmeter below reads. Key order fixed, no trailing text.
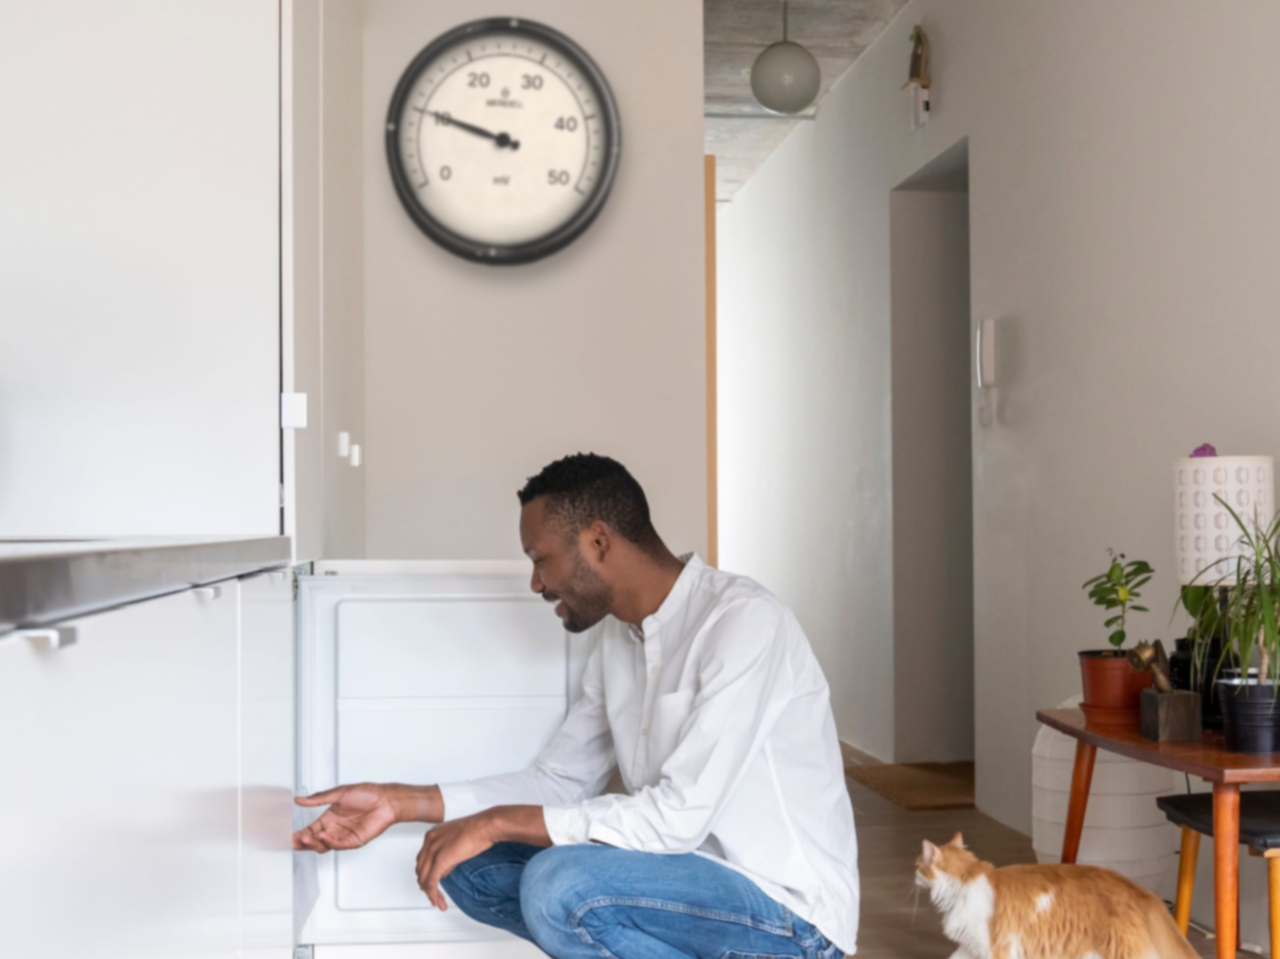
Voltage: {"value": 10, "unit": "mV"}
